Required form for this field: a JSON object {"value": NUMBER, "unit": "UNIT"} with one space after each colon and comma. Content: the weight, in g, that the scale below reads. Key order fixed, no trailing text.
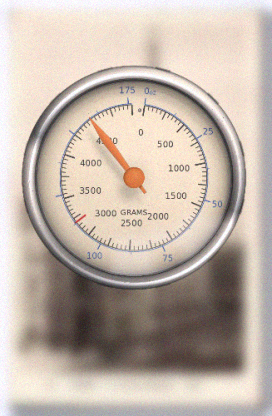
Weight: {"value": 4500, "unit": "g"}
